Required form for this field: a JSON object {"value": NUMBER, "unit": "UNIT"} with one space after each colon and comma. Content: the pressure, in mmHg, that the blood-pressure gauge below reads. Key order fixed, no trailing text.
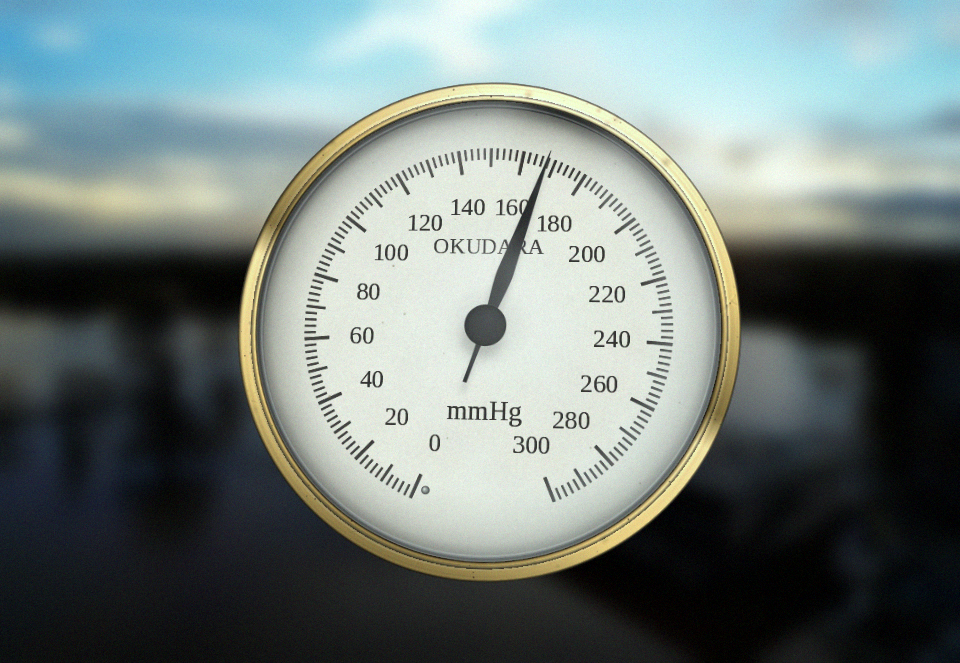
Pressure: {"value": 168, "unit": "mmHg"}
